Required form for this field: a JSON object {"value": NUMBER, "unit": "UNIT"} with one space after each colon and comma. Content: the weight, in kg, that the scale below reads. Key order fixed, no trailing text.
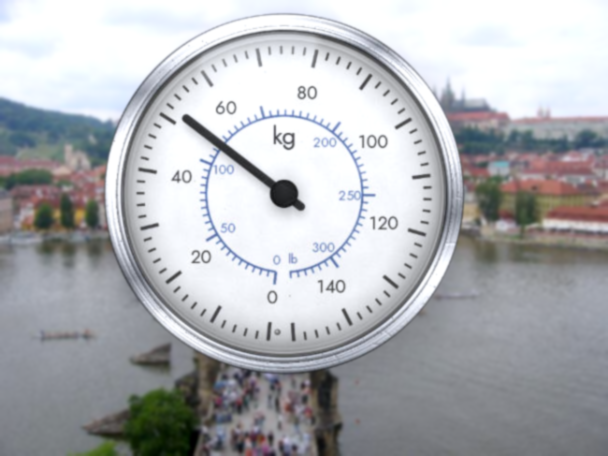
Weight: {"value": 52, "unit": "kg"}
